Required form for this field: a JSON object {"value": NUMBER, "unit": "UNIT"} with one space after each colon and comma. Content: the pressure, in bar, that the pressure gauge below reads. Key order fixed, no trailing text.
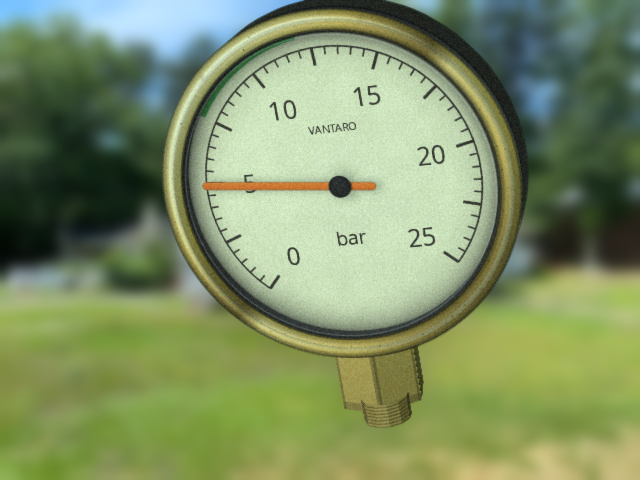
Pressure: {"value": 5, "unit": "bar"}
